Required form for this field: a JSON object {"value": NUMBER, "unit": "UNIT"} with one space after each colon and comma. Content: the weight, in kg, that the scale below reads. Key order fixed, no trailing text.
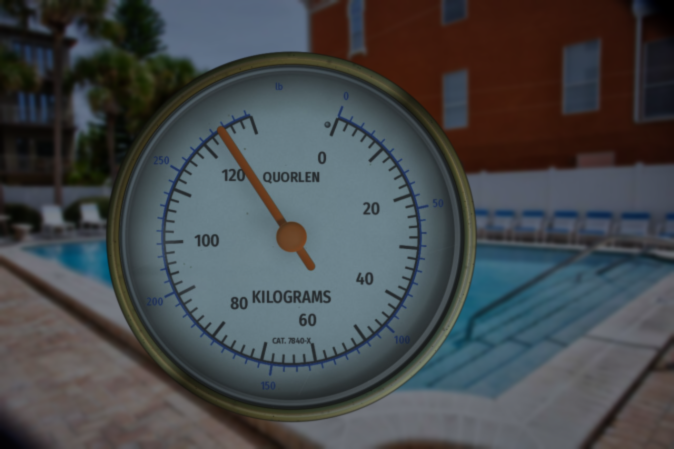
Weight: {"value": 124, "unit": "kg"}
